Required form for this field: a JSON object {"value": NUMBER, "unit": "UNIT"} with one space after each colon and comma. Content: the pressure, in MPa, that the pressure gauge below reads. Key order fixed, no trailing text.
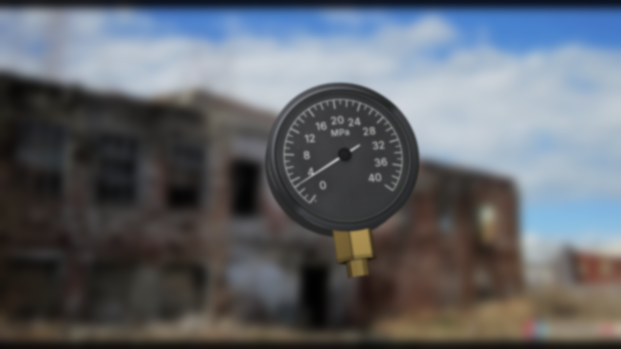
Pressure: {"value": 3, "unit": "MPa"}
